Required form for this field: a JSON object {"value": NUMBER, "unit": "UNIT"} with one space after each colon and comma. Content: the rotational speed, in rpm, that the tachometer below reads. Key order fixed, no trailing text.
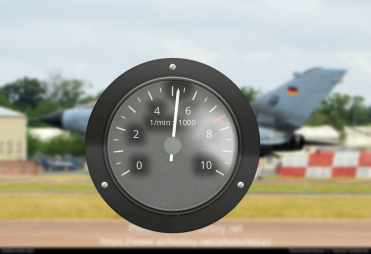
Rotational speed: {"value": 5250, "unit": "rpm"}
